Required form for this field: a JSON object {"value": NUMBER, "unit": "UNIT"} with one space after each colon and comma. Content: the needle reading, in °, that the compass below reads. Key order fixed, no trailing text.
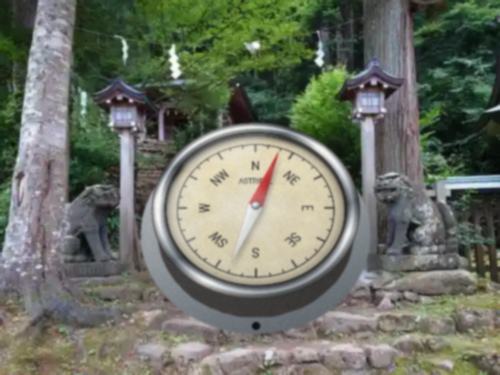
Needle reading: {"value": 20, "unit": "°"}
